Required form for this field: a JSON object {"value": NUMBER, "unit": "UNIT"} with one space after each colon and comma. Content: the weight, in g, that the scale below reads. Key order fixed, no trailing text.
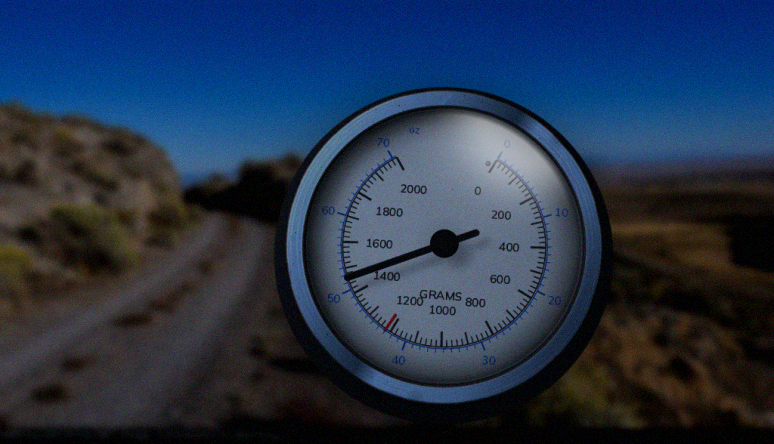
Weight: {"value": 1460, "unit": "g"}
